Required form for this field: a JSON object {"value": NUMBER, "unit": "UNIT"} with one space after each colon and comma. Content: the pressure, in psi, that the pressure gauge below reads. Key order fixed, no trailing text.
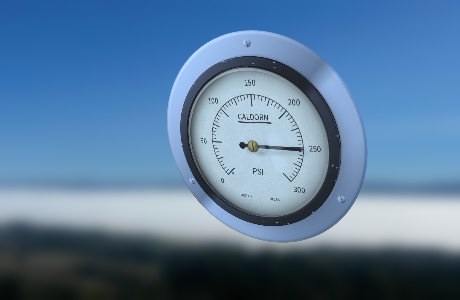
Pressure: {"value": 250, "unit": "psi"}
